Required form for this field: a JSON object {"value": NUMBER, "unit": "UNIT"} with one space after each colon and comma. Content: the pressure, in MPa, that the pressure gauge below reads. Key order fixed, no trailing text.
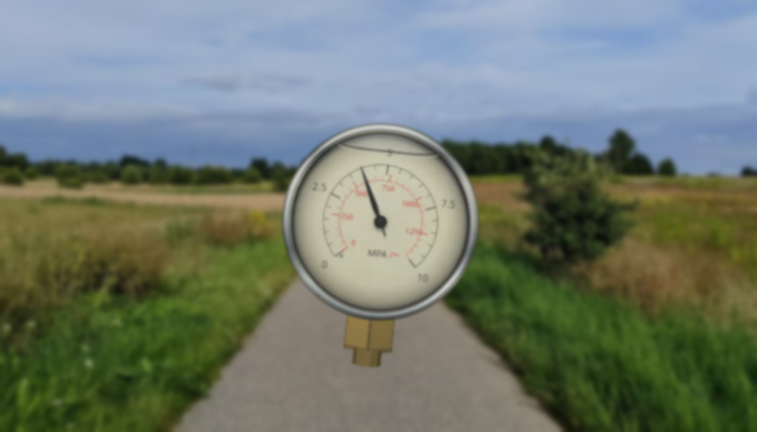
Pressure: {"value": 4, "unit": "MPa"}
